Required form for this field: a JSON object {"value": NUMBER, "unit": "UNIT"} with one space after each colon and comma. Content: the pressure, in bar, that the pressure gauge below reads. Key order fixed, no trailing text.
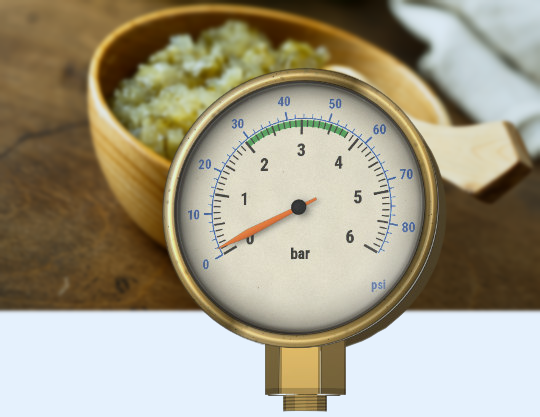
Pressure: {"value": 0.1, "unit": "bar"}
